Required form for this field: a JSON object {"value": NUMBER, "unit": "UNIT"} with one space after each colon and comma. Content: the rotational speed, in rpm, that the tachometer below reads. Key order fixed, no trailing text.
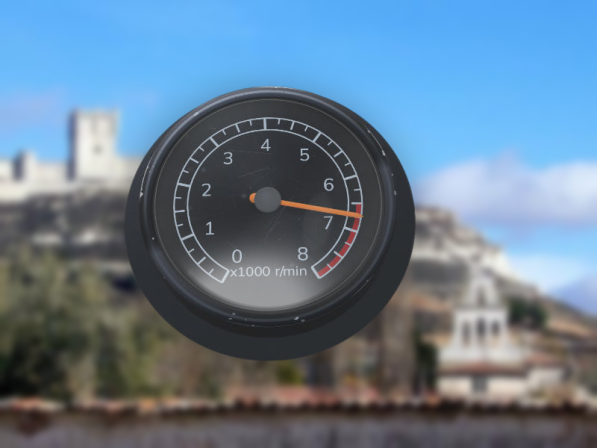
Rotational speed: {"value": 6750, "unit": "rpm"}
